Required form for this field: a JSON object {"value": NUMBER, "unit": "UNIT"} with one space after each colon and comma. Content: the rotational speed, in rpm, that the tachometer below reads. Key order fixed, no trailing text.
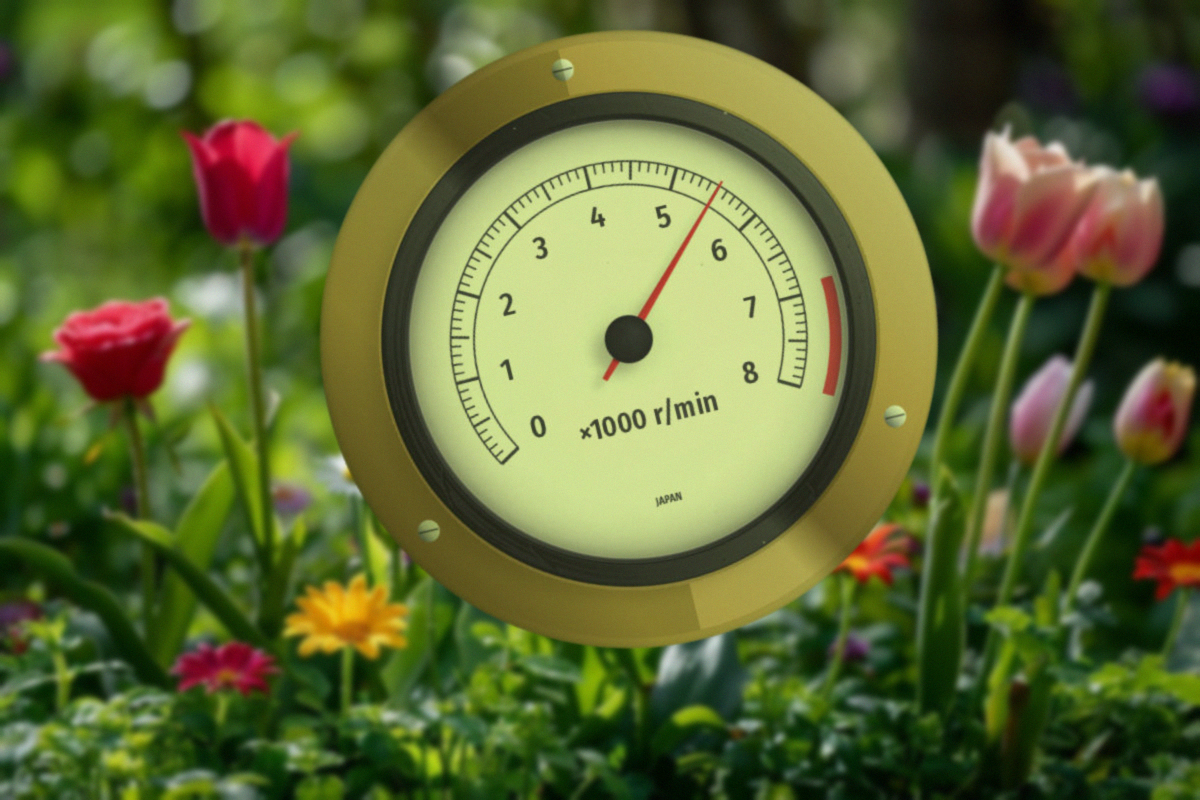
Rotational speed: {"value": 5500, "unit": "rpm"}
